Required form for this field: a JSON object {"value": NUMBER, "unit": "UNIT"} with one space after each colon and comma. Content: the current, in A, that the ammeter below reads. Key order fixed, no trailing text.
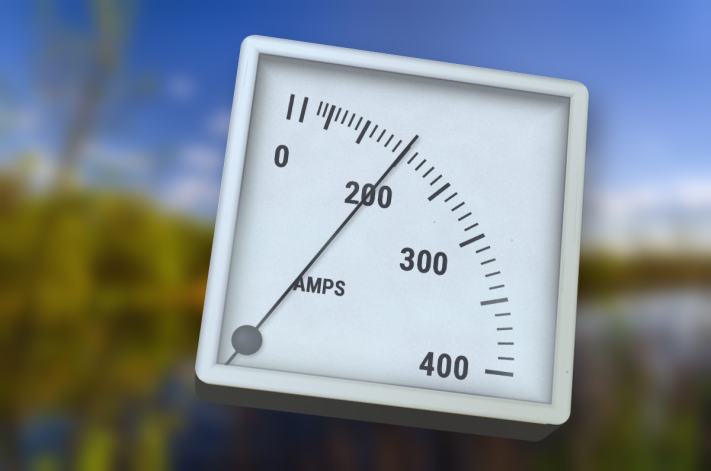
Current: {"value": 200, "unit": "A"}
